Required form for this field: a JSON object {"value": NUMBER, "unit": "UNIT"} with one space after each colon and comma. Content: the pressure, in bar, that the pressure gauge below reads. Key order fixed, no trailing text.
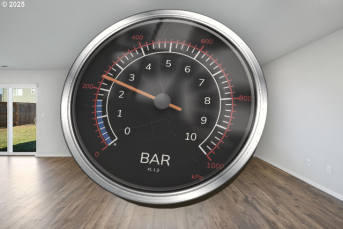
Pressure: {"value": 2.4, "unit": "bar"}
